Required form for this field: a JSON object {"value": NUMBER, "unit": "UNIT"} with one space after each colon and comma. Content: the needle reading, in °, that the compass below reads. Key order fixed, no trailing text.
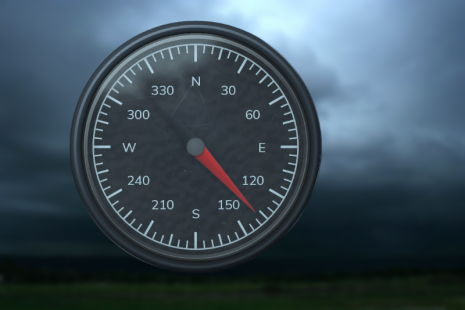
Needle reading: {"value": 137.5, "unit": "°"}
